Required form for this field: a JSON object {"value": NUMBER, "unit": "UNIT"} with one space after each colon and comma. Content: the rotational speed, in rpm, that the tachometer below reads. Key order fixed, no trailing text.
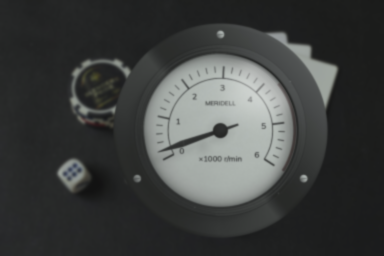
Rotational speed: {"value": 200, "unit": "rpm"}
